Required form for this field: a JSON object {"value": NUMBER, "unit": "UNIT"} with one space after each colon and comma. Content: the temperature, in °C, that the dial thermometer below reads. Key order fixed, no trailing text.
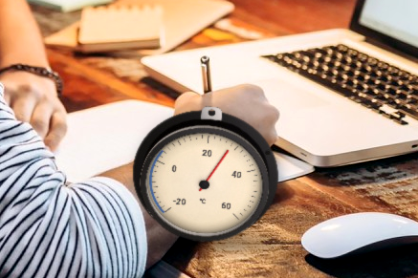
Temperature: {"value": 28, "unit": "°C"}
